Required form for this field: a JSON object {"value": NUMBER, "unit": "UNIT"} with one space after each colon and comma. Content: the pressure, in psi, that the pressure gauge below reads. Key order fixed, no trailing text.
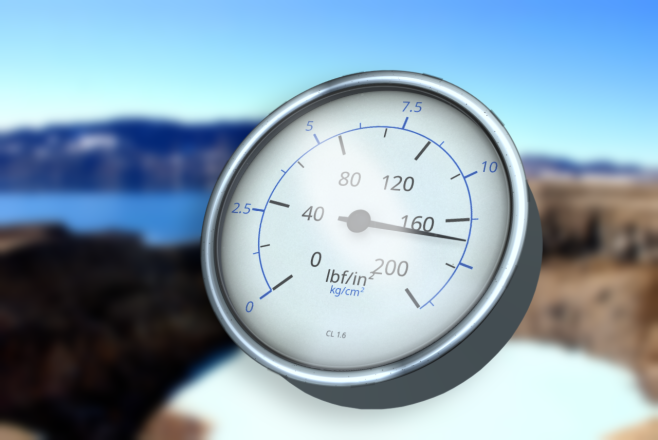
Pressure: {"value": 170, "unit": "psi"}
